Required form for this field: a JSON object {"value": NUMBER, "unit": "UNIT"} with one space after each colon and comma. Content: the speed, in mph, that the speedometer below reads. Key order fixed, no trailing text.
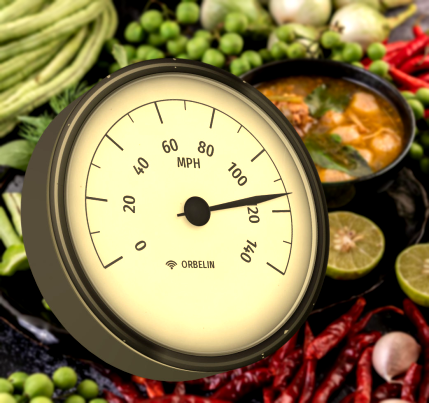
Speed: {"value": 115, "unit": "mph"}
